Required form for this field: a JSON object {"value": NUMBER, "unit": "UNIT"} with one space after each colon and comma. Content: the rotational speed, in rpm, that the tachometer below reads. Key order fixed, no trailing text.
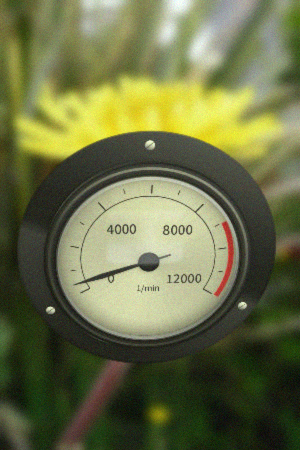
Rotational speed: {"value": 500, "unit": "rpm"}
